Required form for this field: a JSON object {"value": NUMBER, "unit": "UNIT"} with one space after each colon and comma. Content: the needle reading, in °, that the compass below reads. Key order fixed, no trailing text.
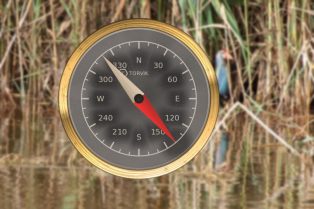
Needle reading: {"value": 140, "unit": "°"}
